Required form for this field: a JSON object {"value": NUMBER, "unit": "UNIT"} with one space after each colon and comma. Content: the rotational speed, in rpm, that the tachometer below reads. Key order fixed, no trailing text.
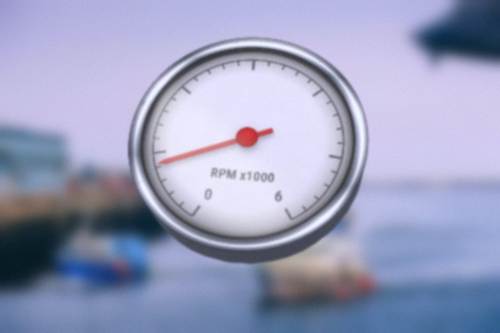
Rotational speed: {"value": 800, "unit": "rpm"}
